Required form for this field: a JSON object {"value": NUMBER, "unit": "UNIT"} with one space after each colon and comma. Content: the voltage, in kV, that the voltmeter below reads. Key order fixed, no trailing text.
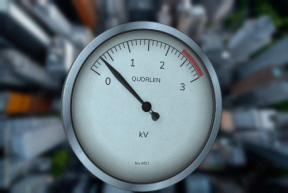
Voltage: {"value": 0.3, "unit": "kV"}
